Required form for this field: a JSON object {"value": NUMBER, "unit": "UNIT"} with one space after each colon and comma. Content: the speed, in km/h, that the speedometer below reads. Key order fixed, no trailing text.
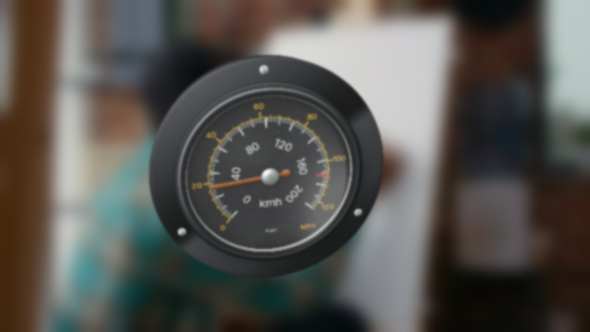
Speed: {"value": 30, "unit": "km/h"}
